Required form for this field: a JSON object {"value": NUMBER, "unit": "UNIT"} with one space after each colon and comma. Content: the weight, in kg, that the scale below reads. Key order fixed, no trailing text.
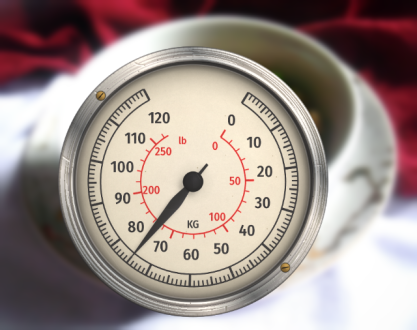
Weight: {"value": 75, "unit": "kg"}
